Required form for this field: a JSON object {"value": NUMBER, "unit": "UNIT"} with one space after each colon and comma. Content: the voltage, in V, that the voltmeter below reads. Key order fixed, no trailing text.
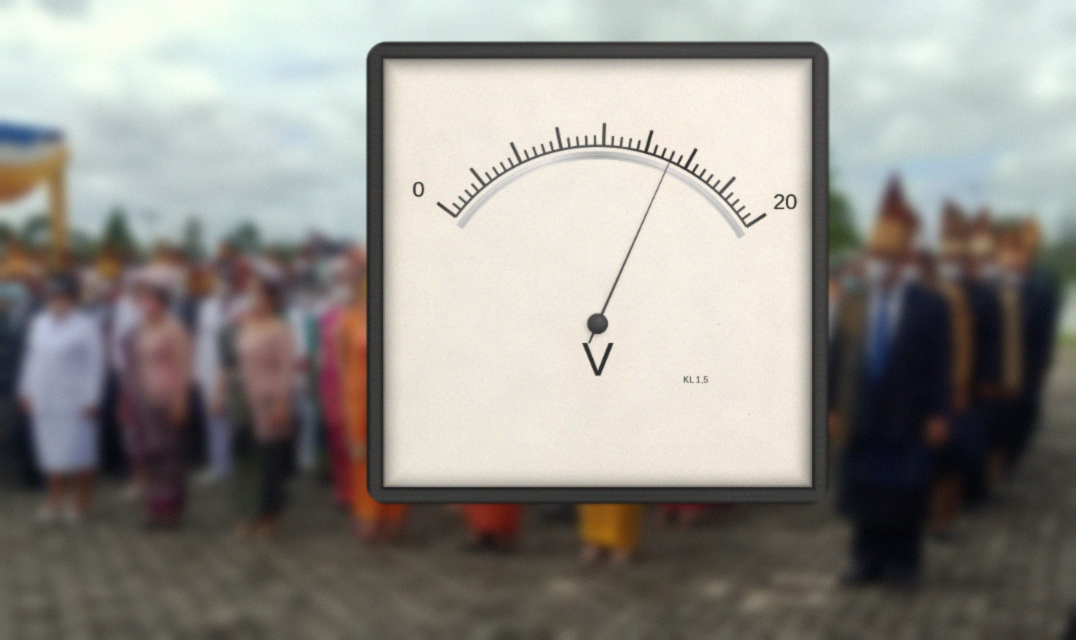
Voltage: {"value": 14, "unit": "V"}
